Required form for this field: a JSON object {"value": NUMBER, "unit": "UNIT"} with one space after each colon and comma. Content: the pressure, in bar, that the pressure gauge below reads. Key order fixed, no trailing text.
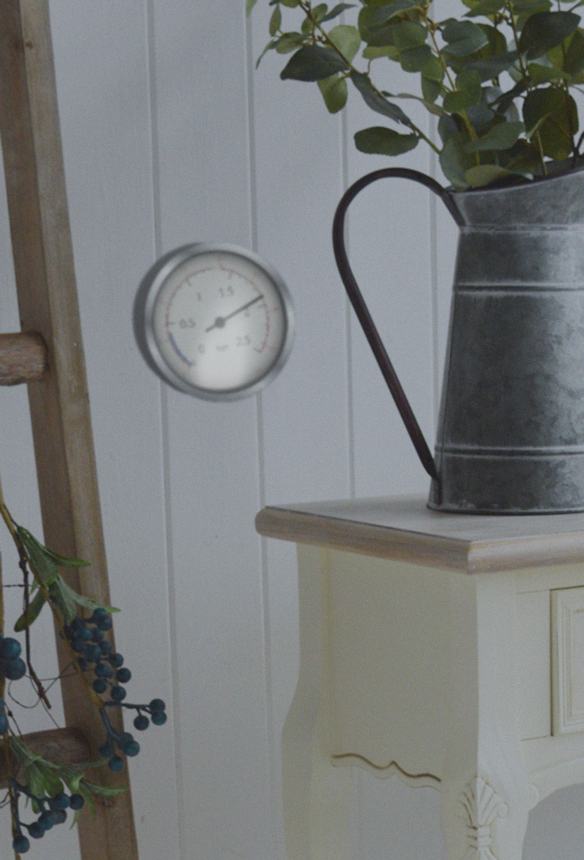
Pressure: {"value": 1.9, "unit": "bar"}
